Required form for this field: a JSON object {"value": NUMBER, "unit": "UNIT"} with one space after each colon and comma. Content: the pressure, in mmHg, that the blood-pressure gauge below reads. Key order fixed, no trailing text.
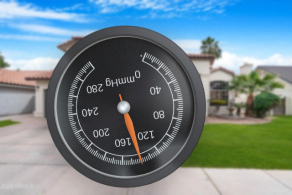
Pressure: {"value": 140, "unit": "mmHg"}
